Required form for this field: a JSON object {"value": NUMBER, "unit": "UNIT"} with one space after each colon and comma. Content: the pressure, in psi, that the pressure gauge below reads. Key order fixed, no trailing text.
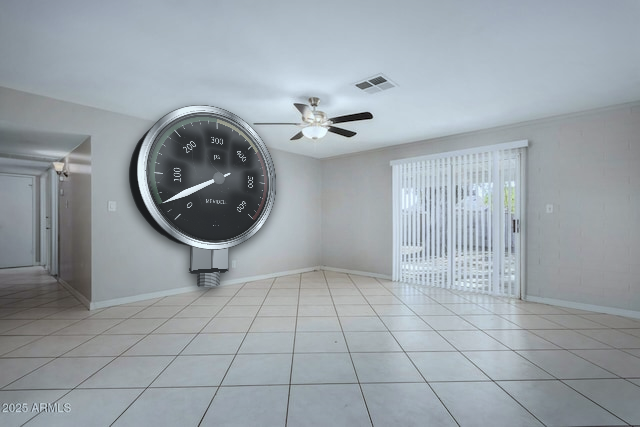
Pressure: {"value": 40, "unit": "psi"}
